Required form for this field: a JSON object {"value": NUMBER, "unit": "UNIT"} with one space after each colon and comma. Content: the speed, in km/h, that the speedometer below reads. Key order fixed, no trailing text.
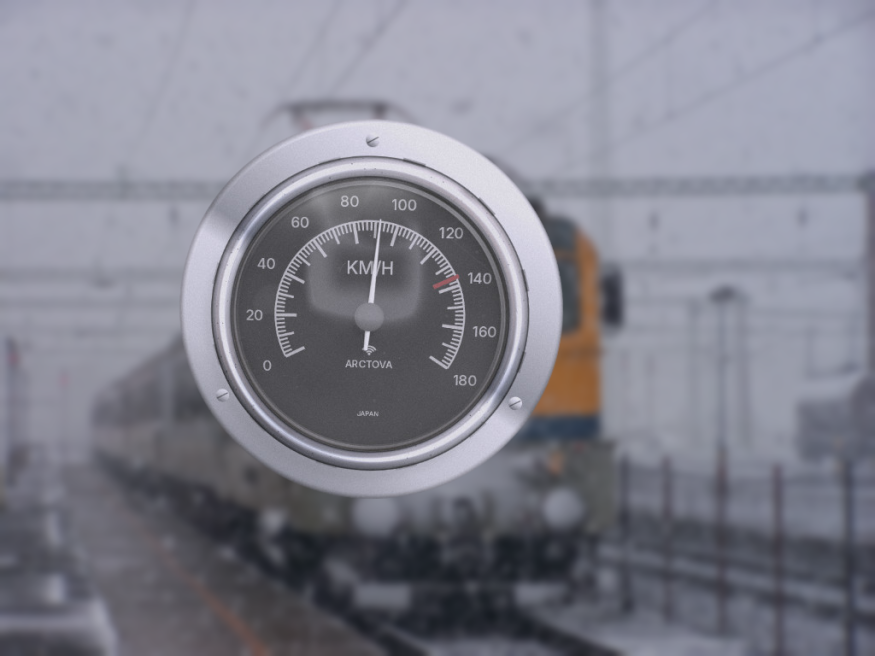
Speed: {"value": 92, "unit": "km/h"}
